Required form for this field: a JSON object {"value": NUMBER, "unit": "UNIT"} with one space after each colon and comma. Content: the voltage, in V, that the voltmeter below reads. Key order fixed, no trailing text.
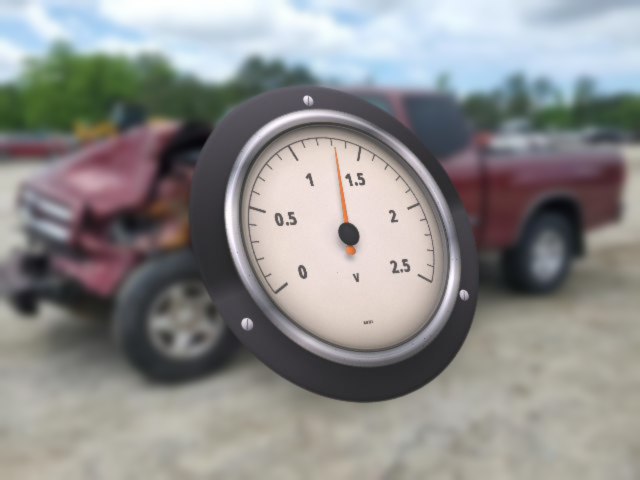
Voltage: {"value": 1.3, "unit": "V"}
